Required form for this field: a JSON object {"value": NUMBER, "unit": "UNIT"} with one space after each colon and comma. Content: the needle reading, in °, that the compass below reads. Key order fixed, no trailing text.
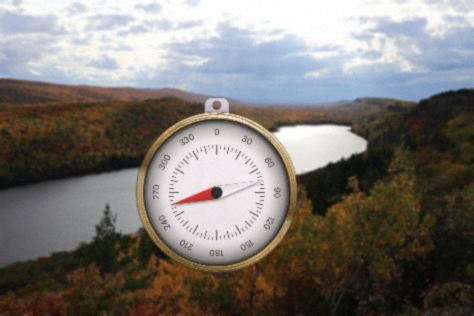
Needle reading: {"value": 255, "unit": "°"}
